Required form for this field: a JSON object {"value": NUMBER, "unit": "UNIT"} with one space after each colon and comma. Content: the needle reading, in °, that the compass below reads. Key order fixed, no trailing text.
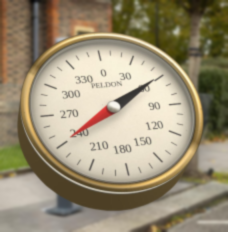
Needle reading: {"value": 240, "unit": "°"}
